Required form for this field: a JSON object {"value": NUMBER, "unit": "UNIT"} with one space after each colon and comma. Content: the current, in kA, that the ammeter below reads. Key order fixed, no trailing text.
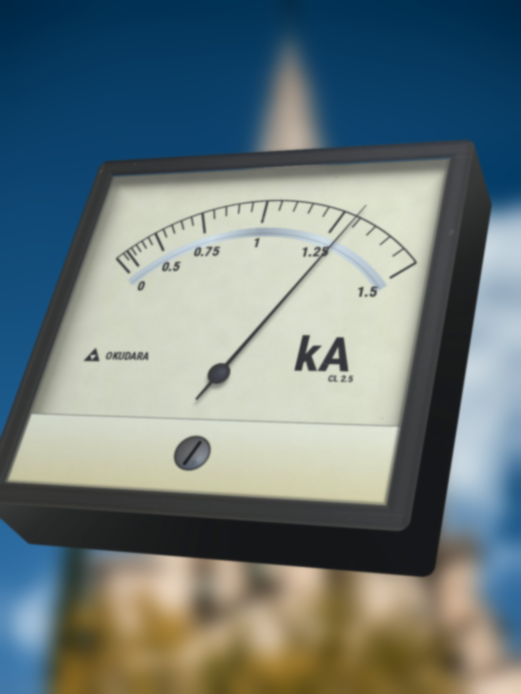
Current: {"value": 1.3, "unit": "kA"}
